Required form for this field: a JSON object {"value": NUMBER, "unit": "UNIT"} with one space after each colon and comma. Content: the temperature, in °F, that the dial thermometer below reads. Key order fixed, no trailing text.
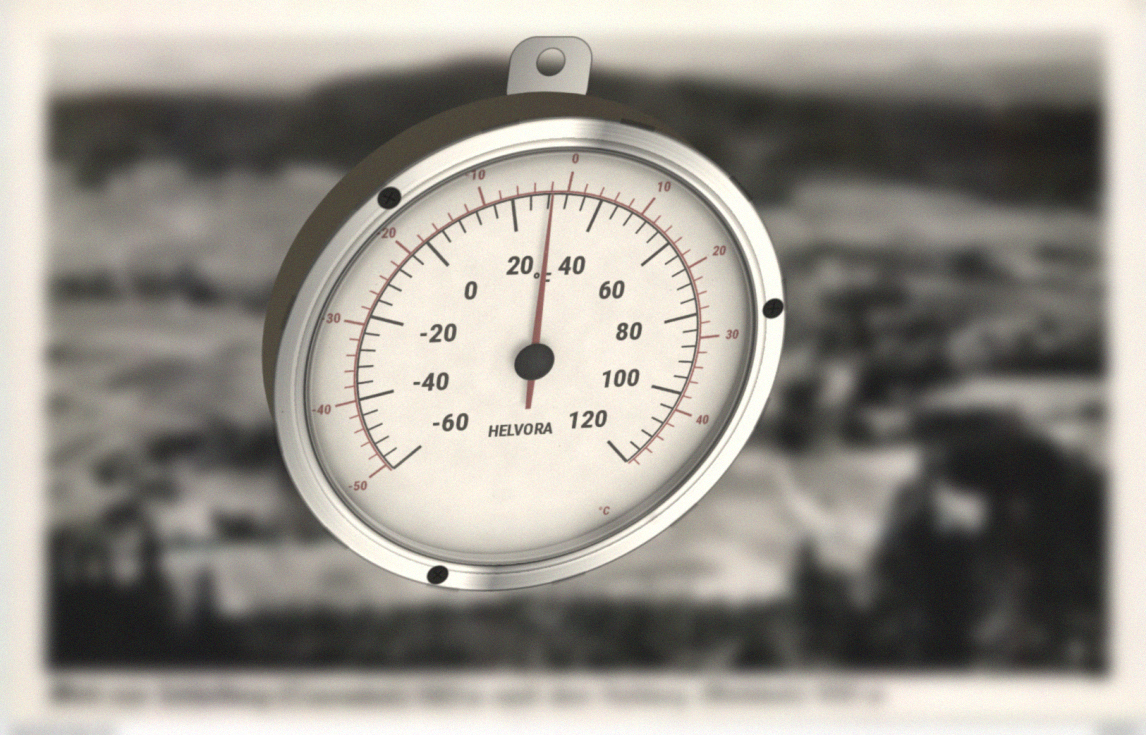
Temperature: {"value": 28, "unit": "°F"}
